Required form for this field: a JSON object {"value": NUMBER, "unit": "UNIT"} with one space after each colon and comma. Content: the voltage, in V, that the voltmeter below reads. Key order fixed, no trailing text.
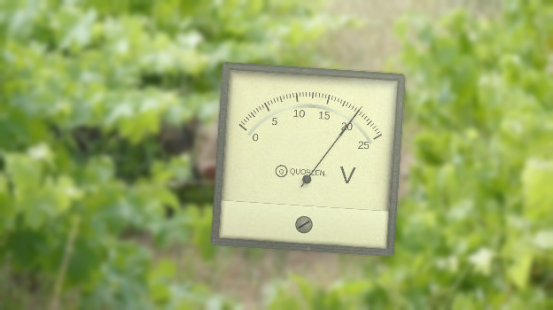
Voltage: {"value": 20, "unit": "V"}
